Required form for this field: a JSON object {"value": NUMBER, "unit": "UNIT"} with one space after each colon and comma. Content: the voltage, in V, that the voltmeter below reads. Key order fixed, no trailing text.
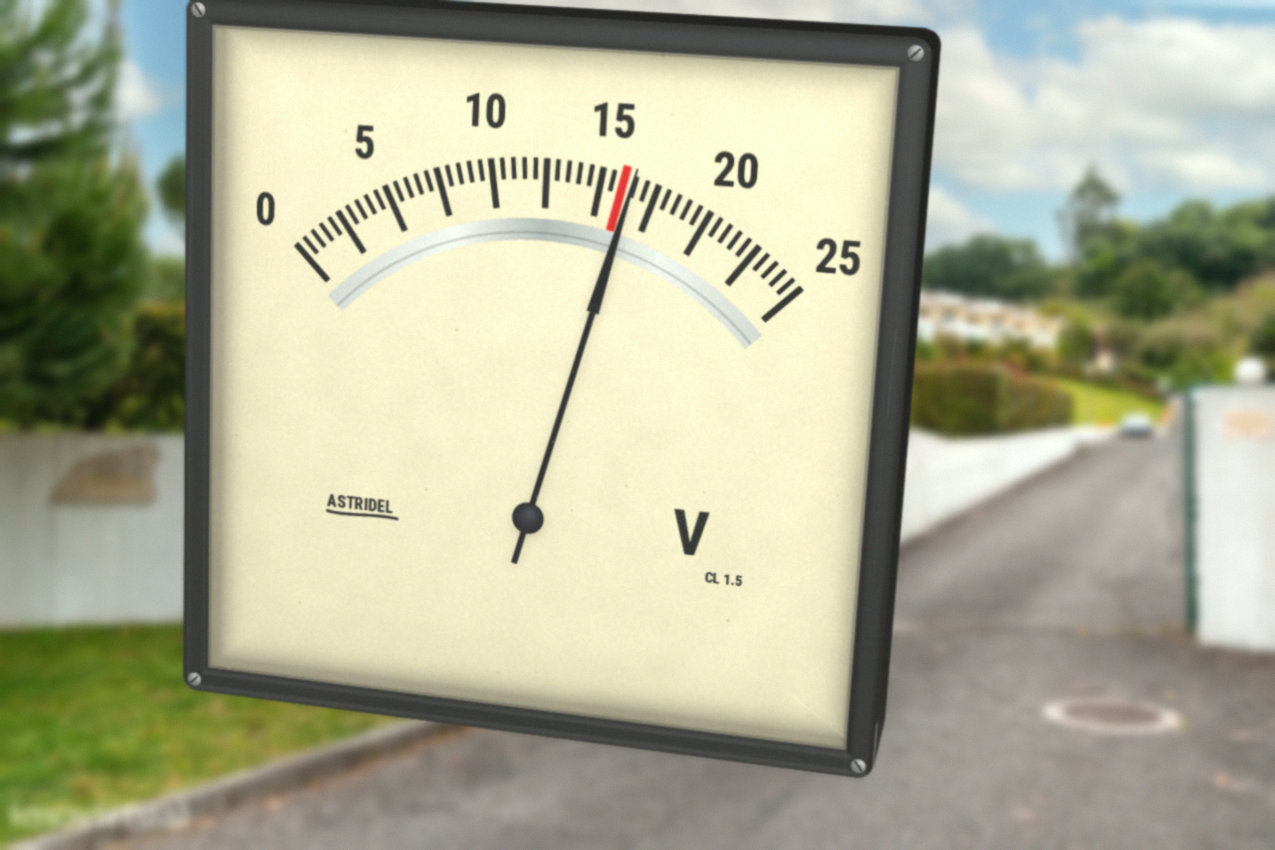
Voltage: {"value": 16.5, "unit": "V"}
